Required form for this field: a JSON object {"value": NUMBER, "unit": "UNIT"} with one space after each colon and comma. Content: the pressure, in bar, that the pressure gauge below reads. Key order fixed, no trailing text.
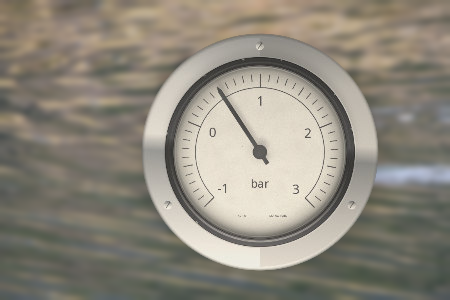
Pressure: {"value": 0.5, "unit": "bar"}
